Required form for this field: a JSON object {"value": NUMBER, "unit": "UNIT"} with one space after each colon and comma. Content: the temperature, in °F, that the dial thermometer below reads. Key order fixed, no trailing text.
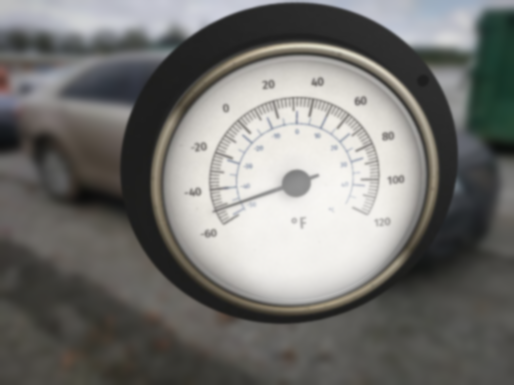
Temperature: {"value": -50, "unit": "°F"}
